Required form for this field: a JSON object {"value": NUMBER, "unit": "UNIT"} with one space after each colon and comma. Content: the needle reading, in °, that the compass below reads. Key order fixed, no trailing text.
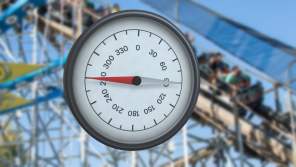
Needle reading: {"value": 270, "unit": "°"}
